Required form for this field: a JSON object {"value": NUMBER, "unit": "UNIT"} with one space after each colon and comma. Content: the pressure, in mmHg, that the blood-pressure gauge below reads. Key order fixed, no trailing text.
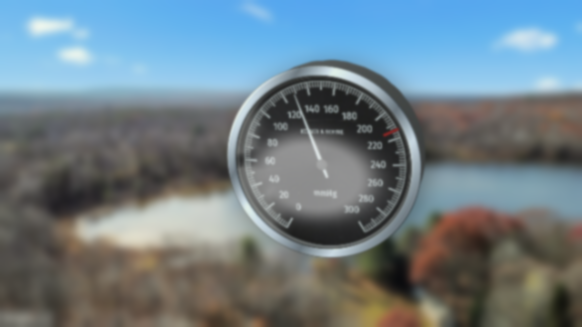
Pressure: {"value": 130, "unit": "mmHg"}
